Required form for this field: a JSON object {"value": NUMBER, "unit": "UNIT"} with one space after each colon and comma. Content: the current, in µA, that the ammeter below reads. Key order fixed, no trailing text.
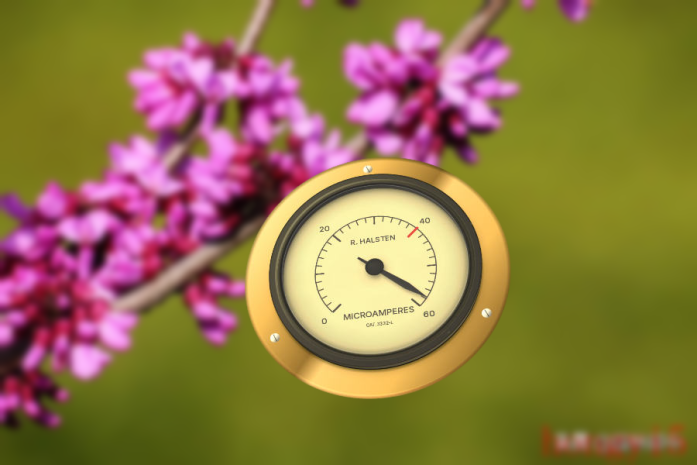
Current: {"value": 58, "unit": "µA"}
